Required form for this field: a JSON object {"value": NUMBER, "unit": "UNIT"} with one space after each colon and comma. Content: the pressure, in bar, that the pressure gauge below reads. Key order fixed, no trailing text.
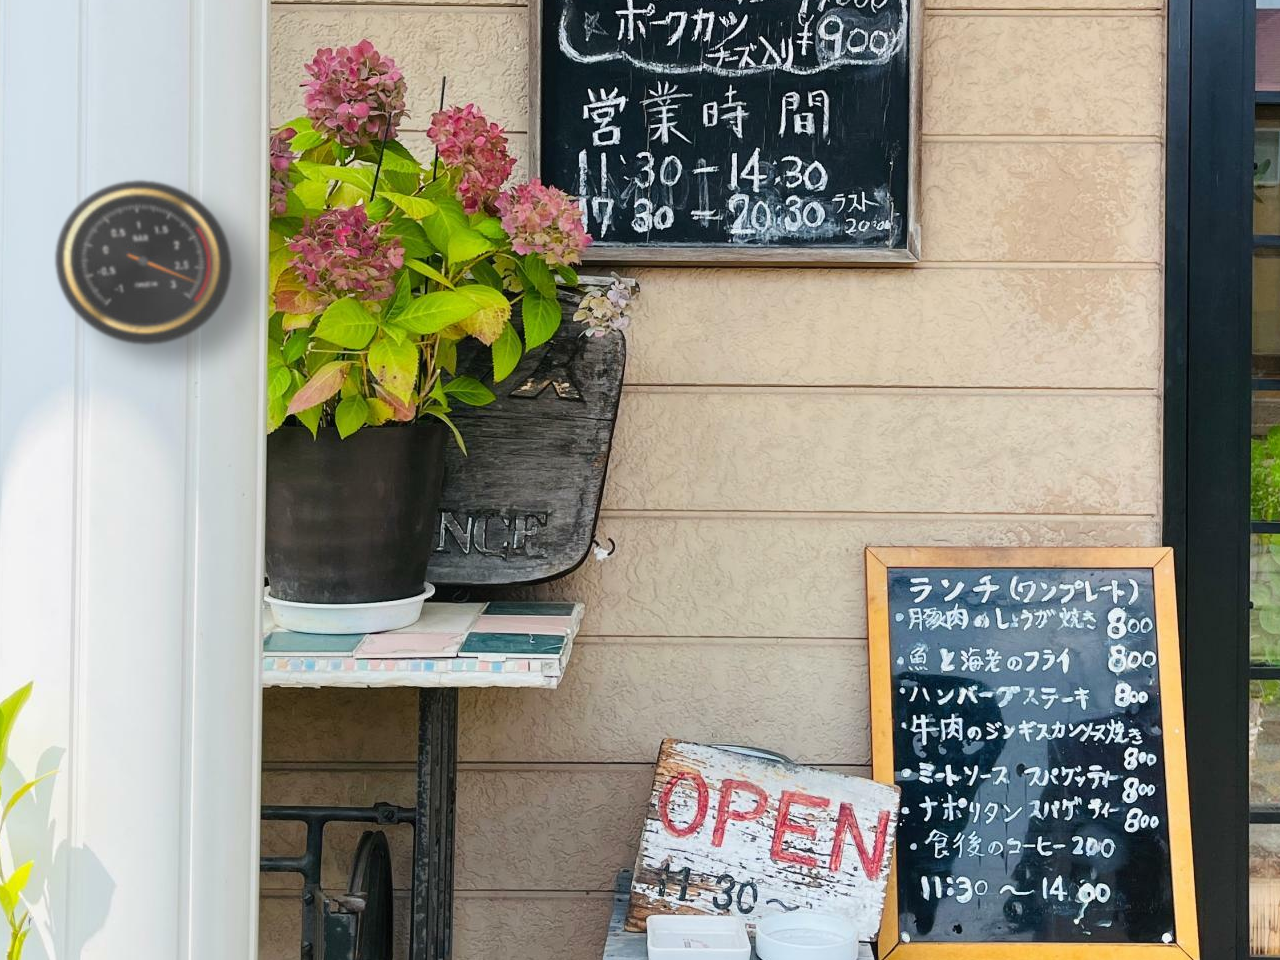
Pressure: {"value": 2.75, "unit": "bar"}
